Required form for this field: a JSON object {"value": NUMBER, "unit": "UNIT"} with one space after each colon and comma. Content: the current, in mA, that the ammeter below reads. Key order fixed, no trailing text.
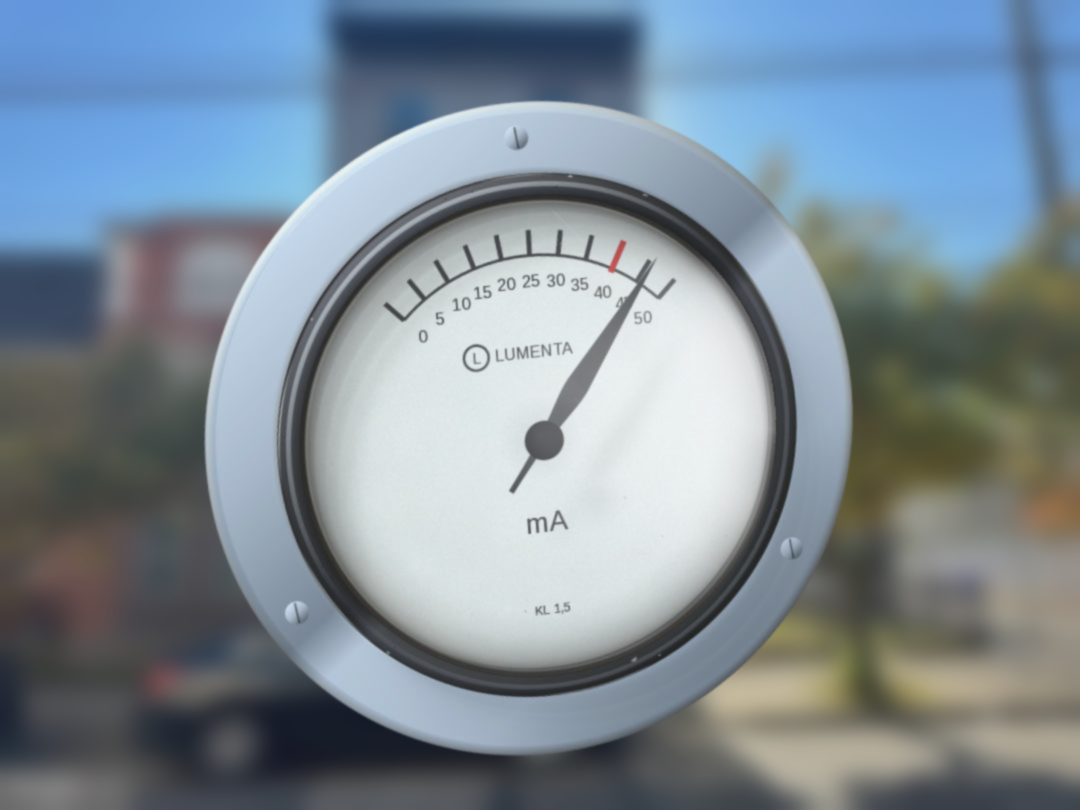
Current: {"value": 45, "unit": "mA"}
